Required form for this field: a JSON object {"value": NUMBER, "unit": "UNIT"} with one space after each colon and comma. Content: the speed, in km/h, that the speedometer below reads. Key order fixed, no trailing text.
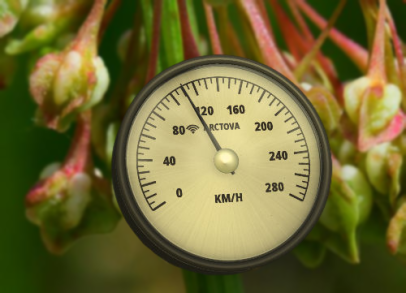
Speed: {"value": 110, "unit": "km/h"}
